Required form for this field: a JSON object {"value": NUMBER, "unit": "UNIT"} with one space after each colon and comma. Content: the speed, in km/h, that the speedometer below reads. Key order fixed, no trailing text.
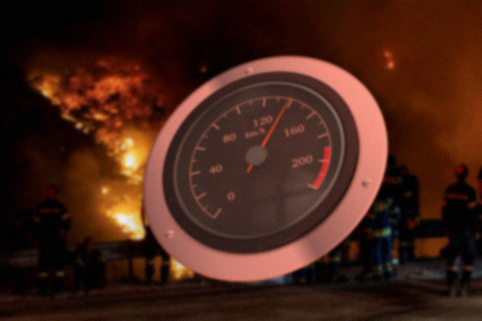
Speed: {"value": 140, "unit": "km/h"}
